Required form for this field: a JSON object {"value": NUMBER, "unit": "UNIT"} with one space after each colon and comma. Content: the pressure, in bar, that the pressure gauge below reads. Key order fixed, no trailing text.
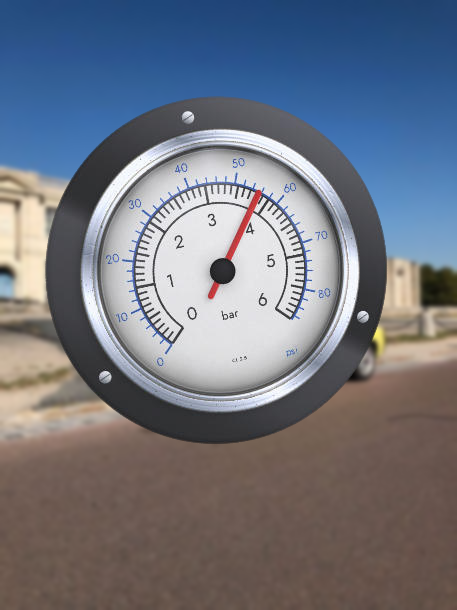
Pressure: {"value": 3.8, "unit": "bar"}
